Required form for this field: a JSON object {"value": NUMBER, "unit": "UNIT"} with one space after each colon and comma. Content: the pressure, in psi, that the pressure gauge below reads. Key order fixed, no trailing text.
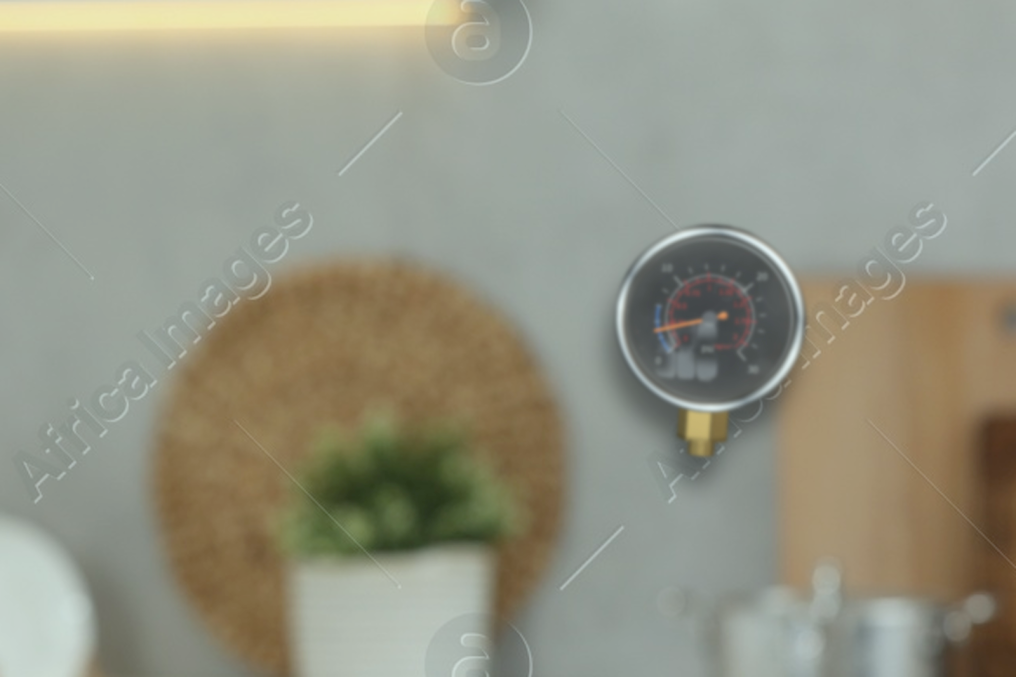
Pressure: {"value": 3, "unit": "psi"}
